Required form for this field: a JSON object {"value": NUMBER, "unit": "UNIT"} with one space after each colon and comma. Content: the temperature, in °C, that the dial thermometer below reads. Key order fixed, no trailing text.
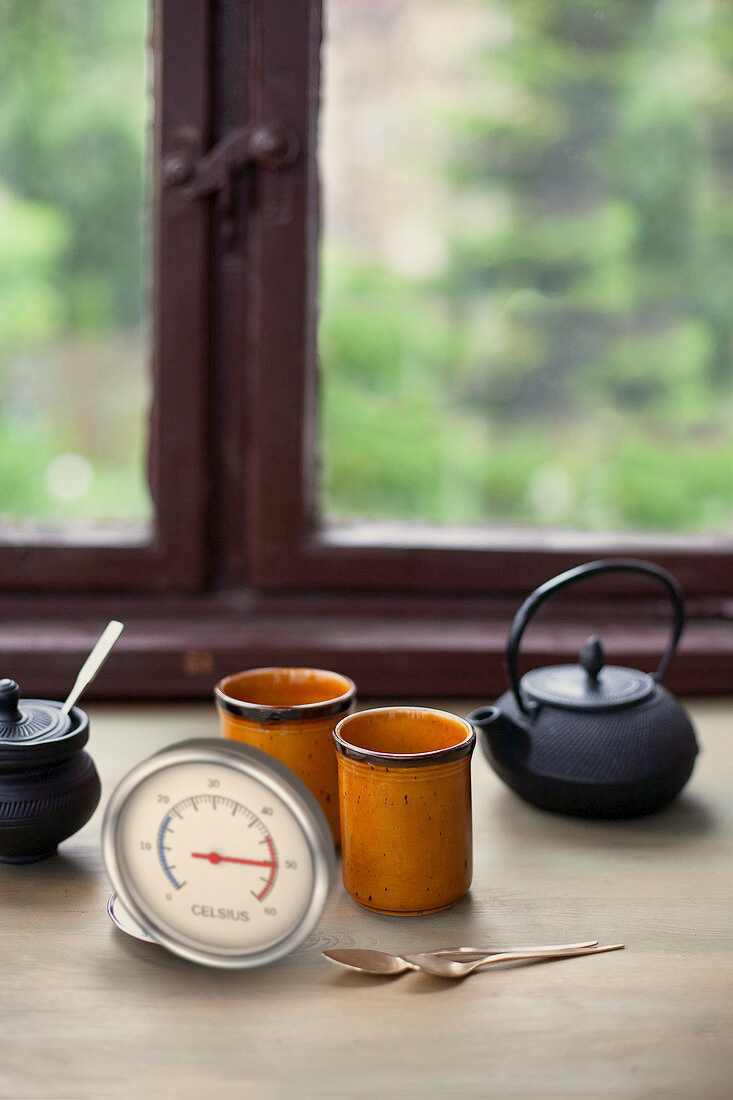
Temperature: {"value": 50, "unit": "°C"}
